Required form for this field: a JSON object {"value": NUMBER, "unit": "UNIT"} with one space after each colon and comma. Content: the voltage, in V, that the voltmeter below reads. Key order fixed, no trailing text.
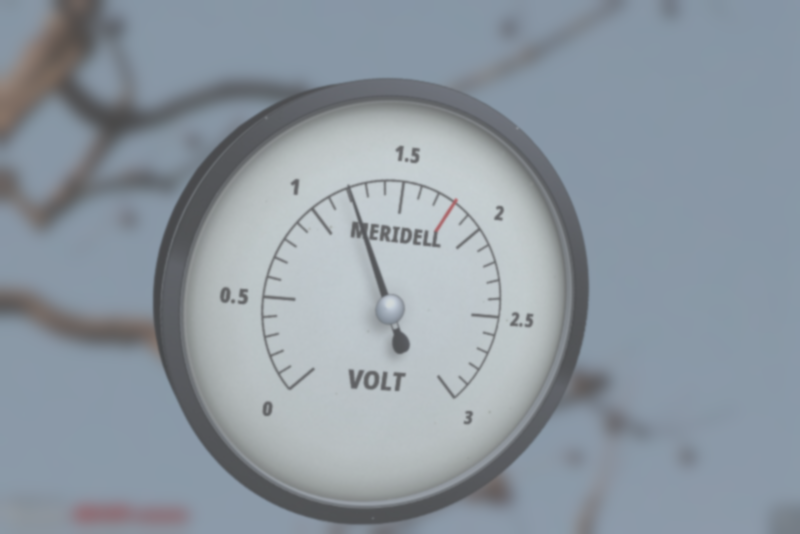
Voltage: {"value": 1.2, "unit": "V"}
